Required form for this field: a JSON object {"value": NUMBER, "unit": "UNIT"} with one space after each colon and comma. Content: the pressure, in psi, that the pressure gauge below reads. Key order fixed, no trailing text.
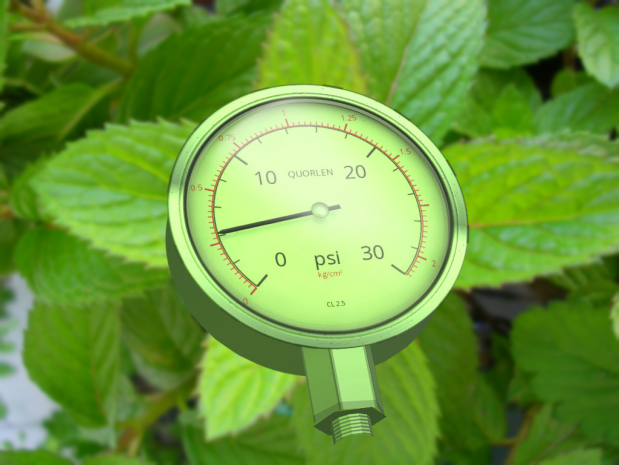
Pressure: {"value": 4, "unit": "psi"}
